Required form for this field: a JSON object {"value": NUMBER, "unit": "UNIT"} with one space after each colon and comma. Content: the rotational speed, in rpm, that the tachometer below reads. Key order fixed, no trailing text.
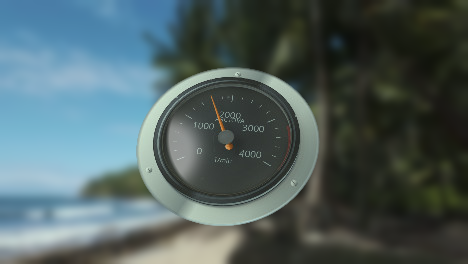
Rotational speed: {"value": 1600, "unit": "rpm"}
